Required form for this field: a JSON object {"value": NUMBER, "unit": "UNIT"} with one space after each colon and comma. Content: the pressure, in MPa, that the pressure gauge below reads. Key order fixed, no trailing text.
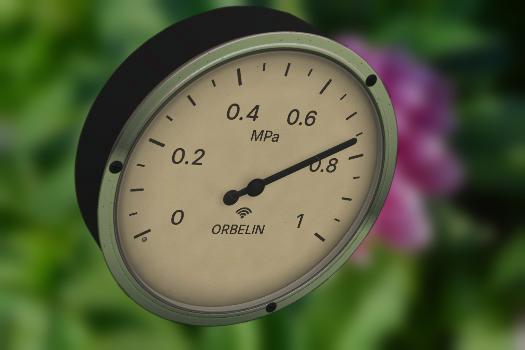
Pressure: {"value": 0.75, "unit": "MPa"}
